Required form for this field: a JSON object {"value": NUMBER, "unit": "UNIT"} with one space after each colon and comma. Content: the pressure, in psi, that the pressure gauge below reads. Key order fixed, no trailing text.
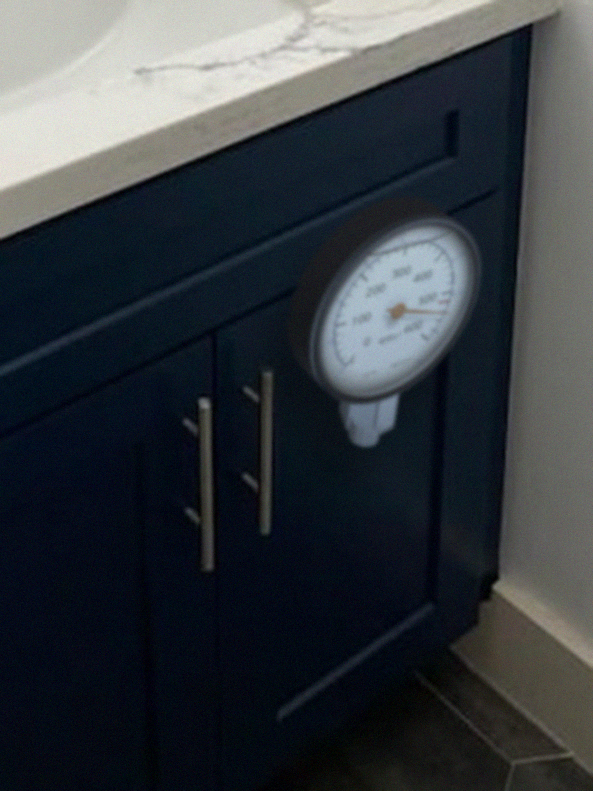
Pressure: {"value": 540, "unit": "psi"}
